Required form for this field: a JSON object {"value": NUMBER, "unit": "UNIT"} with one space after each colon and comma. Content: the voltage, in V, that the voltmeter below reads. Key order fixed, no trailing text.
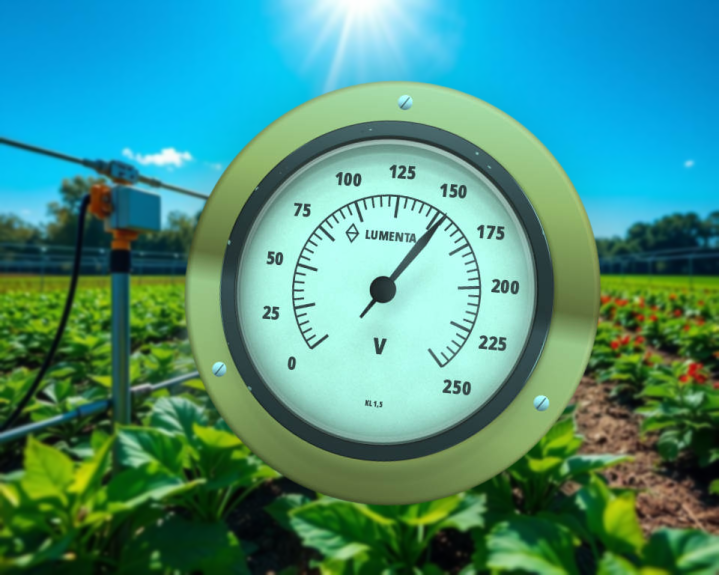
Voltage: {"value": 155, "unit": "V"}
